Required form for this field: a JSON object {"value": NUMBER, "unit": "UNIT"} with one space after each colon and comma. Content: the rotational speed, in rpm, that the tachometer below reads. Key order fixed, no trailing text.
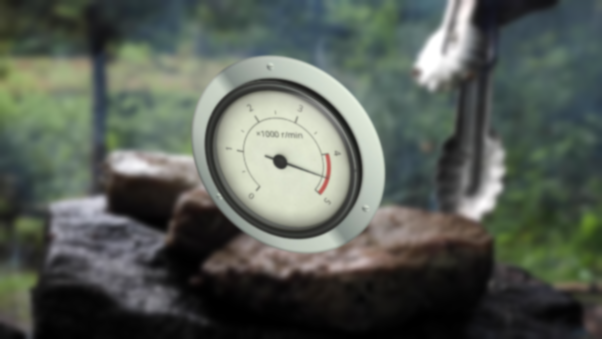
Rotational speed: {"value": 4500, "unit": "rpm"}
